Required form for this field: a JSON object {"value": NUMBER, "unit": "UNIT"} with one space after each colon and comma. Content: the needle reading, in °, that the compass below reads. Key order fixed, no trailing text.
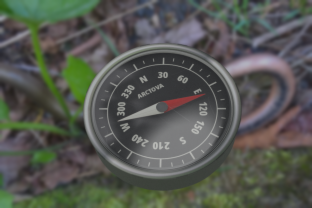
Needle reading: {"value": 100, "unit": "°"}
